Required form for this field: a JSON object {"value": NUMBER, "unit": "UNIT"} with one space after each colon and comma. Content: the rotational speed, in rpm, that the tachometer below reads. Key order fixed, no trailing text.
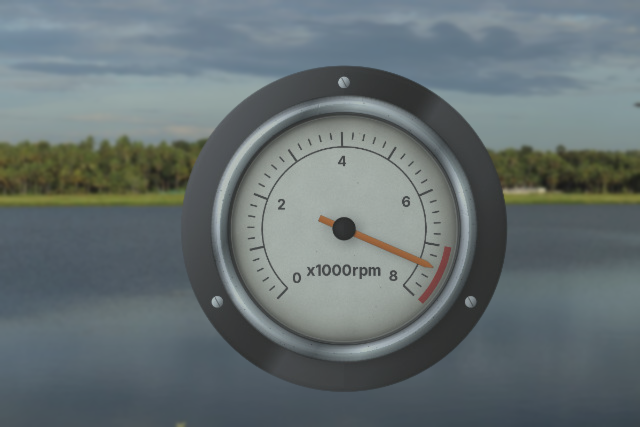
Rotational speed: {"value": 7400, "unit": "rpm"}
